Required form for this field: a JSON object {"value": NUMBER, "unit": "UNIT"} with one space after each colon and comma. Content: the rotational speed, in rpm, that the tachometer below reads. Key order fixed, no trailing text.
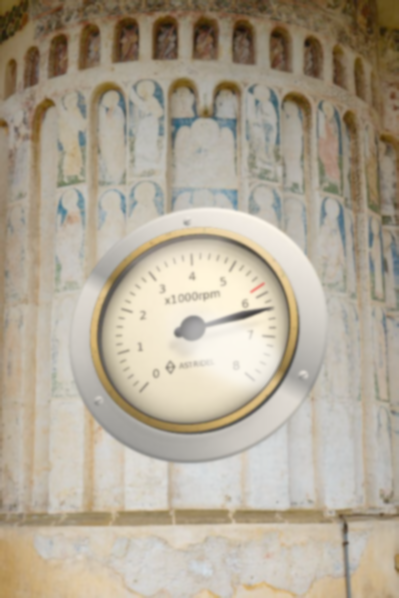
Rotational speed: {"value": 6400, "unit": "rpm"}
